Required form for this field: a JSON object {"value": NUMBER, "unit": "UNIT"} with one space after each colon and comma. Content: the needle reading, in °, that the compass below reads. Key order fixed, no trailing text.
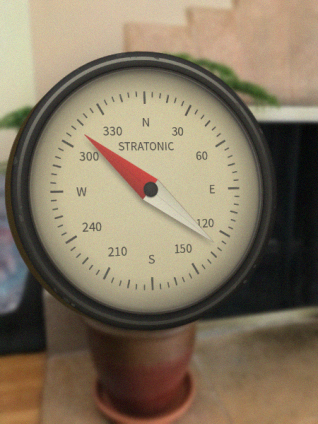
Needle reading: {"value": 310, "unit": "°"}
